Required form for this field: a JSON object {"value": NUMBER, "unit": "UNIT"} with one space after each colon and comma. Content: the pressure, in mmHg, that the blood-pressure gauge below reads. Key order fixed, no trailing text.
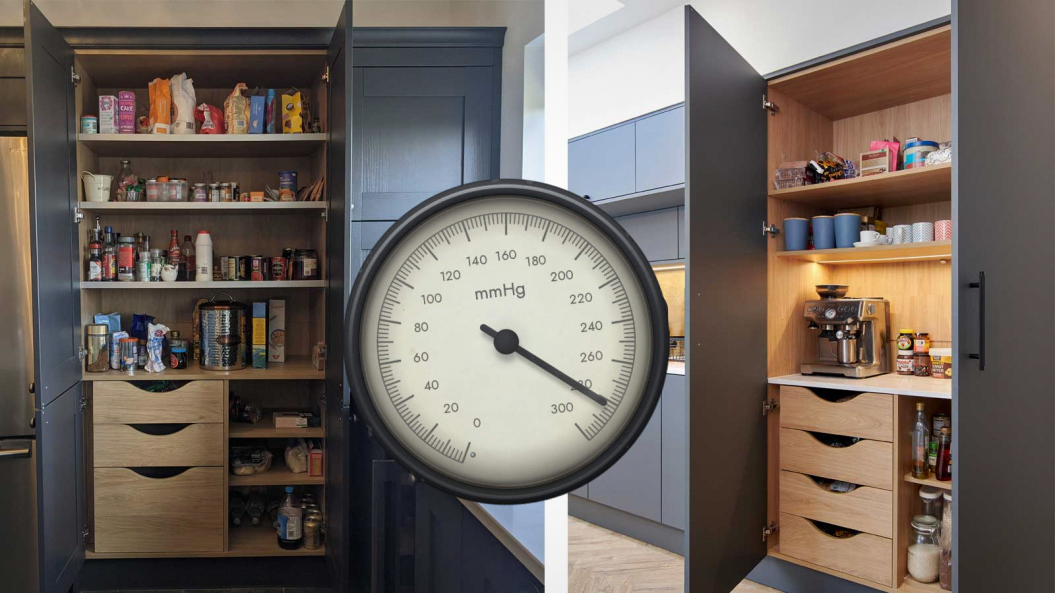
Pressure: {"value": 282, "unit": "mmHg"}
